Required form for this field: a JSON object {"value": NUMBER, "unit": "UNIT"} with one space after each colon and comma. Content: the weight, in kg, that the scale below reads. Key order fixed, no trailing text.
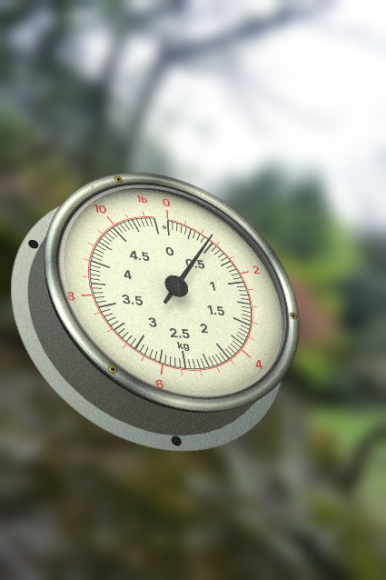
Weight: {"value": 0.45, "unit": "kg"}
